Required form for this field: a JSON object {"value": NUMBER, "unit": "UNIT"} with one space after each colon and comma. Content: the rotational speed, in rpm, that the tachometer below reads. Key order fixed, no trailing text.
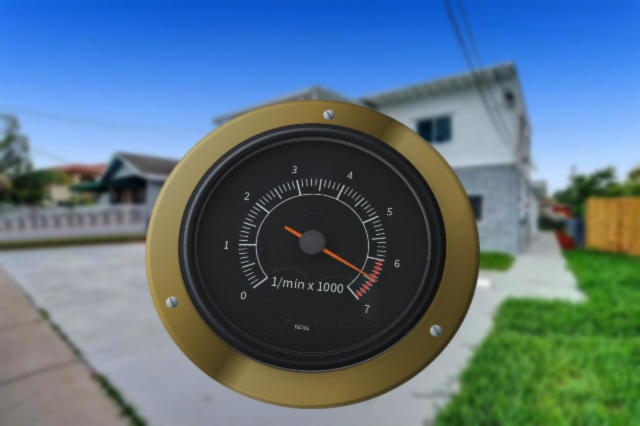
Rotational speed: {"value": 6500, "unit": "rpm"}
